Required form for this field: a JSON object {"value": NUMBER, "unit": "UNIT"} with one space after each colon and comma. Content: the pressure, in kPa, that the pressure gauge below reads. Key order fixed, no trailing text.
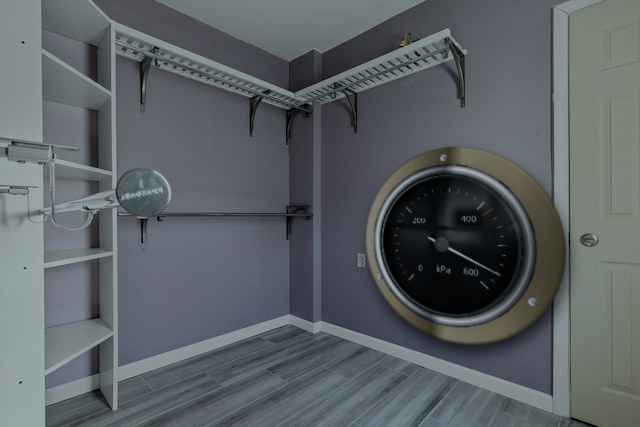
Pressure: {"value": 560, "unit": "kPa"}
